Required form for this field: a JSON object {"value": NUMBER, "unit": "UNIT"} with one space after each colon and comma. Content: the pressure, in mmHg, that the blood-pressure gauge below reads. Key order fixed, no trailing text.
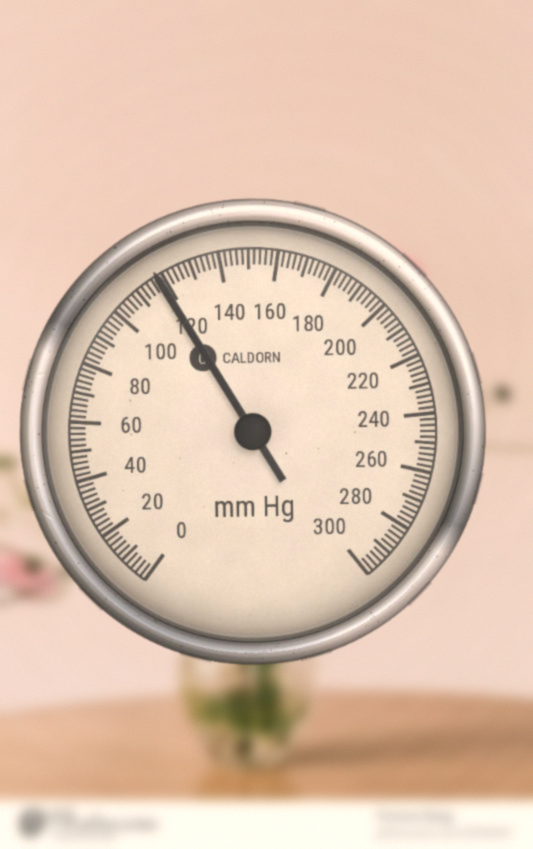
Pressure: {"value": 118, "unit": "mmHg"}
